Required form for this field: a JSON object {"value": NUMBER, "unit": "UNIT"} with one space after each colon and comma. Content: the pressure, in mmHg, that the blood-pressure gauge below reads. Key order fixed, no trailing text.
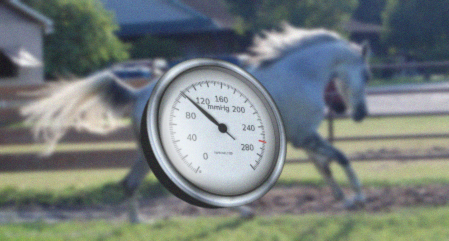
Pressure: {"value": 100, "unit": "mmHg"}
